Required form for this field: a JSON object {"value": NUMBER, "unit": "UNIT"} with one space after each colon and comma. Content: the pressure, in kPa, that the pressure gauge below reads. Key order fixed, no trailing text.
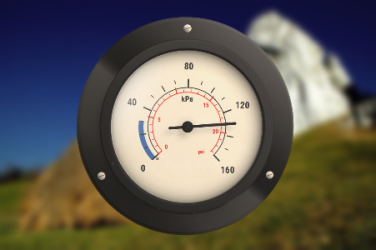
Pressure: {"value": 130, "unit": "kPa"}
